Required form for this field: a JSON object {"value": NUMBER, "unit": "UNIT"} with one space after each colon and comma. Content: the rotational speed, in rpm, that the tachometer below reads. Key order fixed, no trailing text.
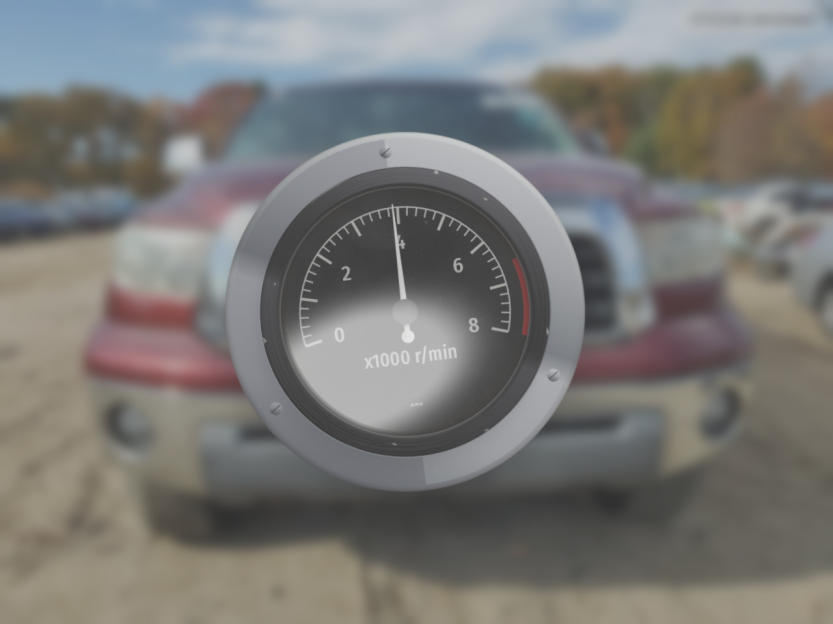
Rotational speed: {"value": 3900, "unit": "rpm"}
